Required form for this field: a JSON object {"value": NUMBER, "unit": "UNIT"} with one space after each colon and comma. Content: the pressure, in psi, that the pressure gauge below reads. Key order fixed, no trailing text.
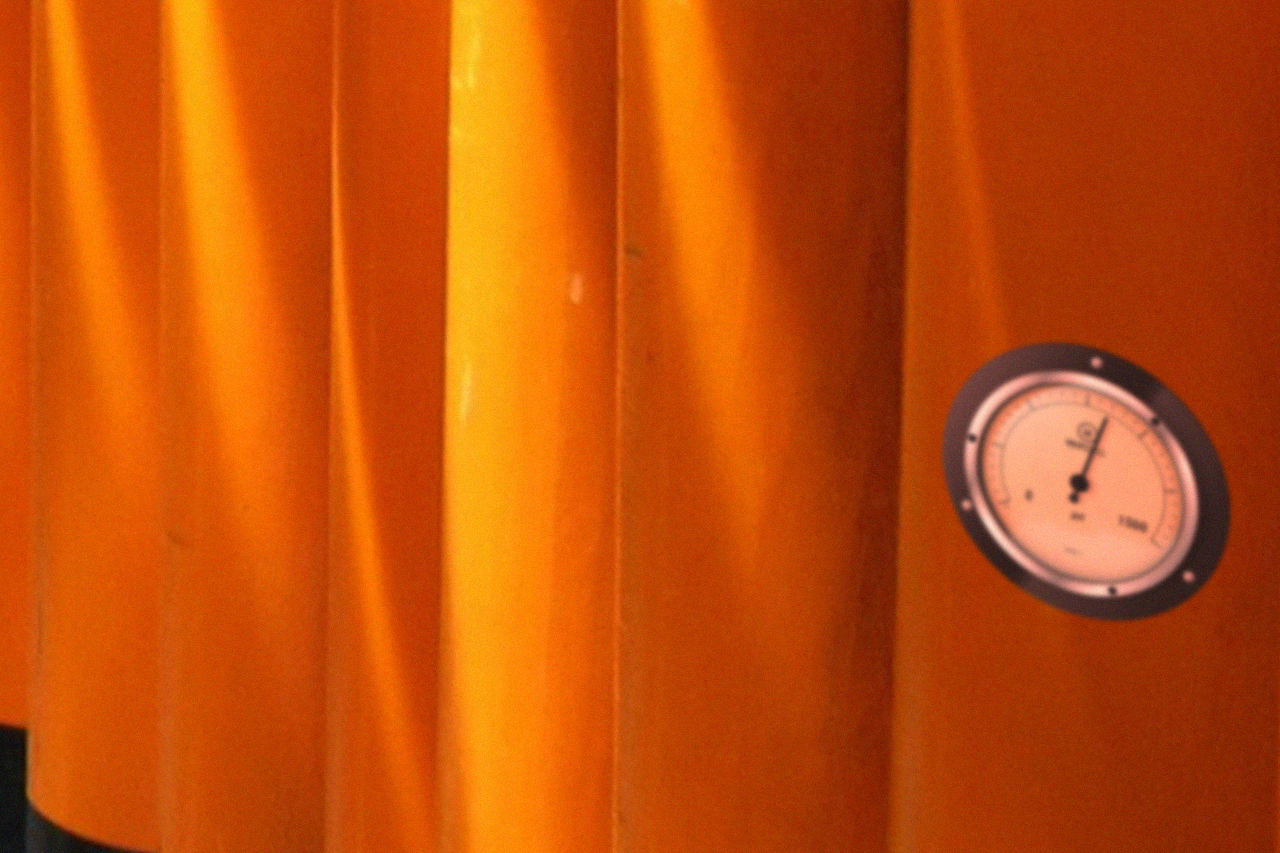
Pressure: {"value": 850, "unit": "psi"}
